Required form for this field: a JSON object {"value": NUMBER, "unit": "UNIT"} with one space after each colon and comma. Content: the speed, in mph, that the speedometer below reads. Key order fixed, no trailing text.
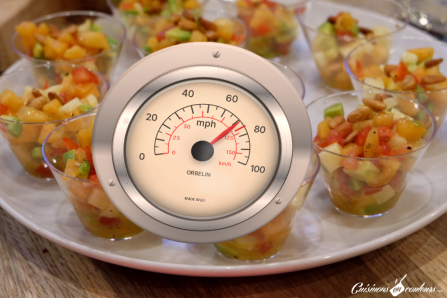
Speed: {"value": 70, "unit": "mph"}
